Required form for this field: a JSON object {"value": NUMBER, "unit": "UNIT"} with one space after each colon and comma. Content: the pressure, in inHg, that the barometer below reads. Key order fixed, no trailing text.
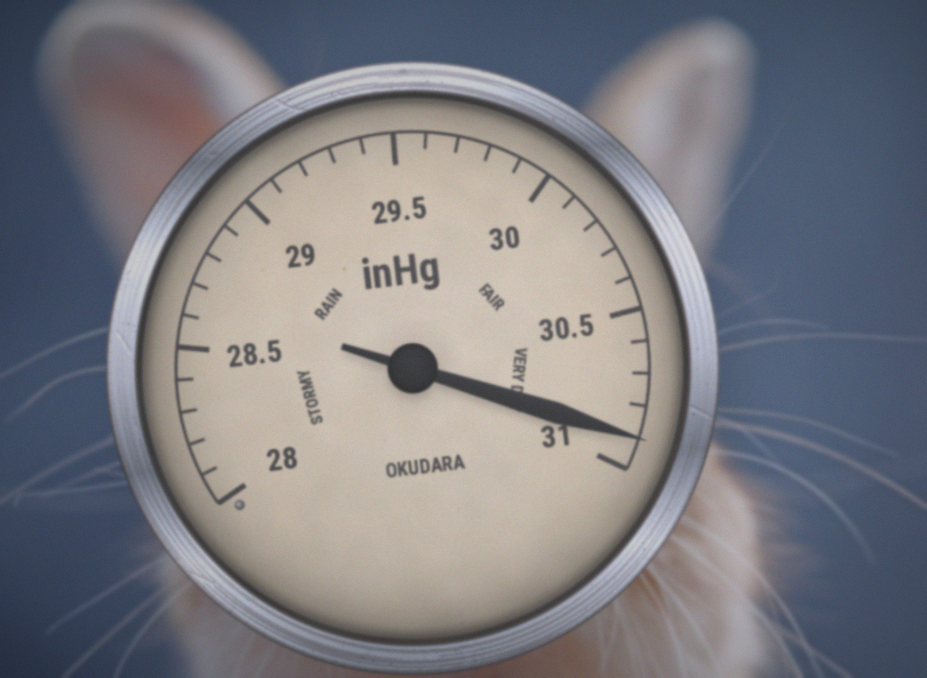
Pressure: {"value": 30.9, "unit": "inHg"}
